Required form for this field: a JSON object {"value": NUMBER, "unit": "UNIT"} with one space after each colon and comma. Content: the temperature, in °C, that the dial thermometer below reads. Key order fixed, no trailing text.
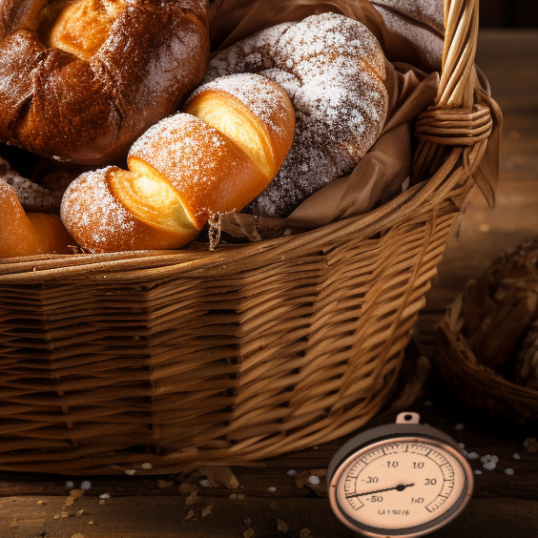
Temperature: {"value": -40, "unit": "°C"}
